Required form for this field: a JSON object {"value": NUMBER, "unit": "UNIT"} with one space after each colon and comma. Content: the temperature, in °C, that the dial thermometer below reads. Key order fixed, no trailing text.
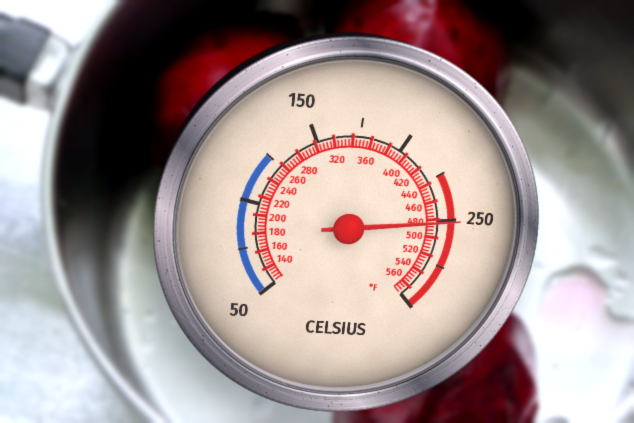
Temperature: {"value": 250, "unit": "°C"}
